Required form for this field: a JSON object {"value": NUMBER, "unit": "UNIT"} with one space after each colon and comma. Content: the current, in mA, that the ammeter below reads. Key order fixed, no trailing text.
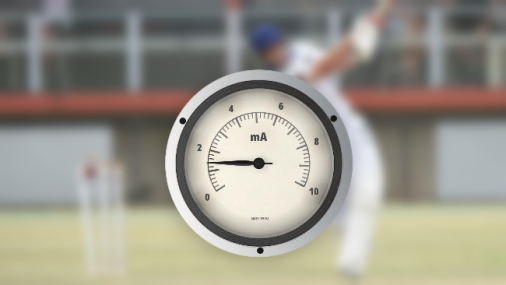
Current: {"value": 1.4, "unit": "mA"}
